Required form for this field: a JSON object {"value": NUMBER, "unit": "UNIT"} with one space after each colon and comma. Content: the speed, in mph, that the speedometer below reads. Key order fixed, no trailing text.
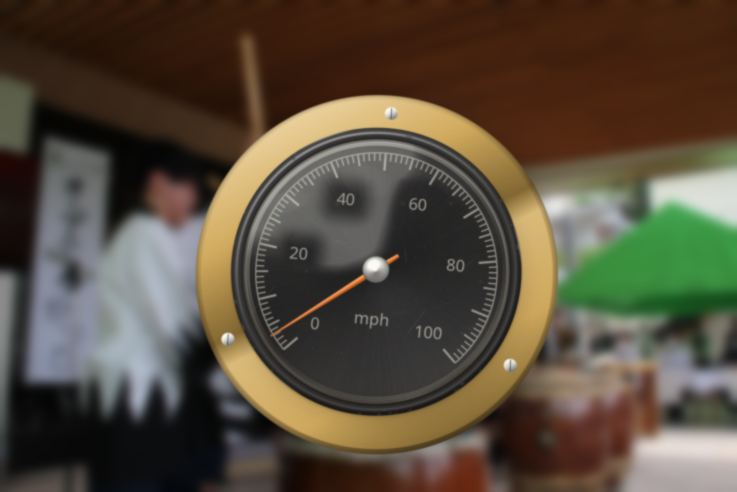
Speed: {"value": 3, "unit": "mph"}
